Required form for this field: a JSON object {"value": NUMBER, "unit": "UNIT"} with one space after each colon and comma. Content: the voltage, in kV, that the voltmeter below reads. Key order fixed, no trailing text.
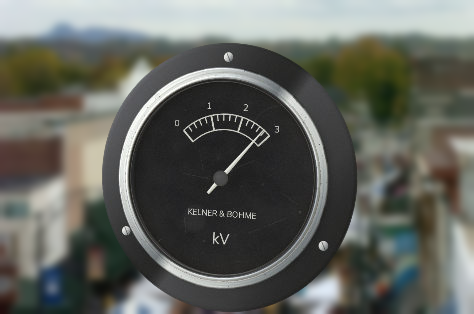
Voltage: {"value": 2.8, "unit": "kV"}
